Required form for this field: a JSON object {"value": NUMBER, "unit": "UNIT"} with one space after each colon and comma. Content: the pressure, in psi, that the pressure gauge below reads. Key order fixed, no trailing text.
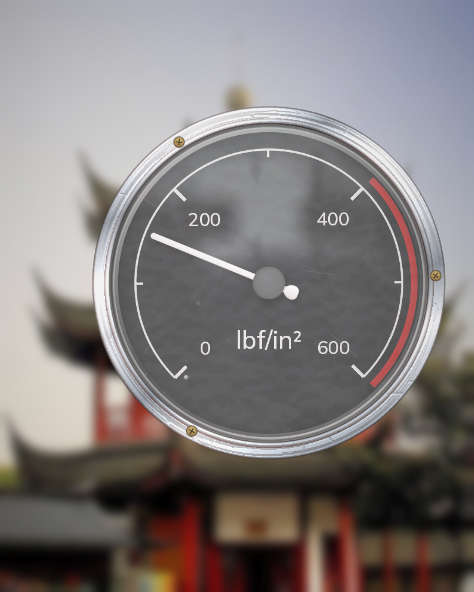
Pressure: {"value": 150, "unit": "psi"}
